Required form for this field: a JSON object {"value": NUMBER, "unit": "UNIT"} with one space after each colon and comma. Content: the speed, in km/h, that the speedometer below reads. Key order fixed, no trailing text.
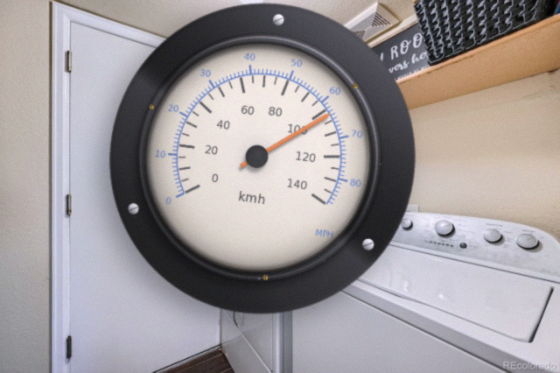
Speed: {"value": 102.5, "unit": "km/h"}
